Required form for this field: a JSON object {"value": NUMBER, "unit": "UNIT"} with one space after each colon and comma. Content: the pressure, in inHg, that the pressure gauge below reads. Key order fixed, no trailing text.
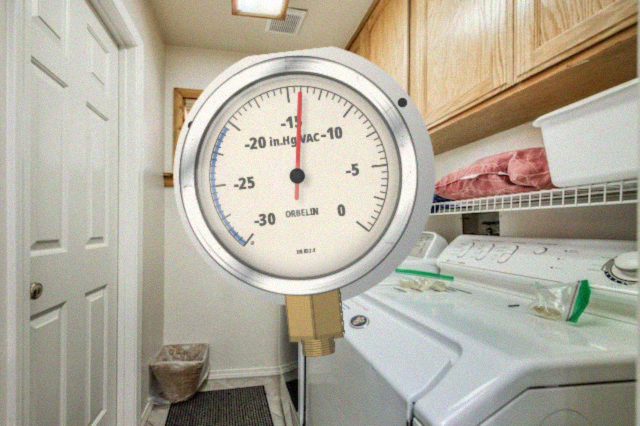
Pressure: {"value": -14, "unit": "inHg"}
